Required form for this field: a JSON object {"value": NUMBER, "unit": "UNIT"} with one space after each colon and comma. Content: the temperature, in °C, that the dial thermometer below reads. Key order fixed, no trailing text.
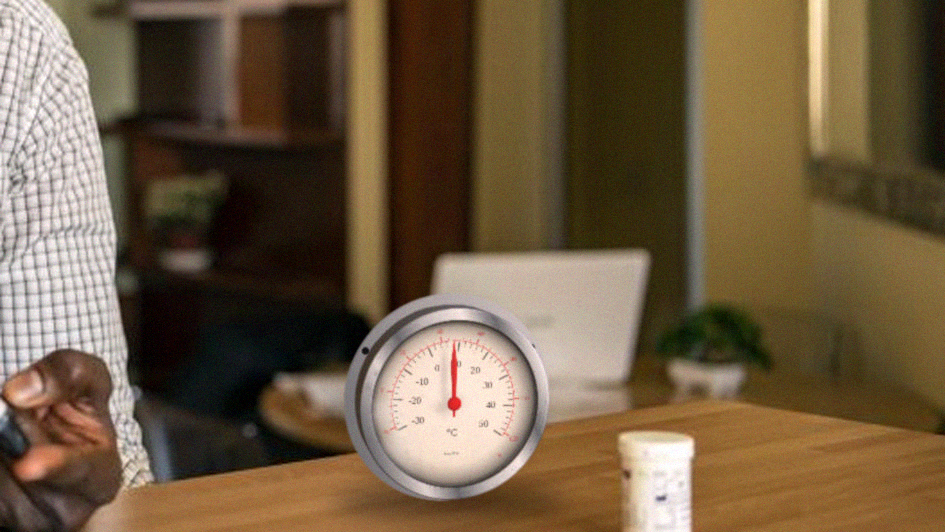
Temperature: {"value": 8, "unit": "°C"}
